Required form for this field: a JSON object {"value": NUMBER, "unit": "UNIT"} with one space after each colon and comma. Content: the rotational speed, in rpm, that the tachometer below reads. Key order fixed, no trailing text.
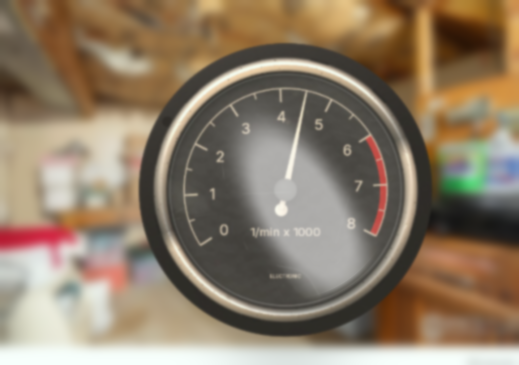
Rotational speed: {"value": 4500, "unit": "rpm"}
